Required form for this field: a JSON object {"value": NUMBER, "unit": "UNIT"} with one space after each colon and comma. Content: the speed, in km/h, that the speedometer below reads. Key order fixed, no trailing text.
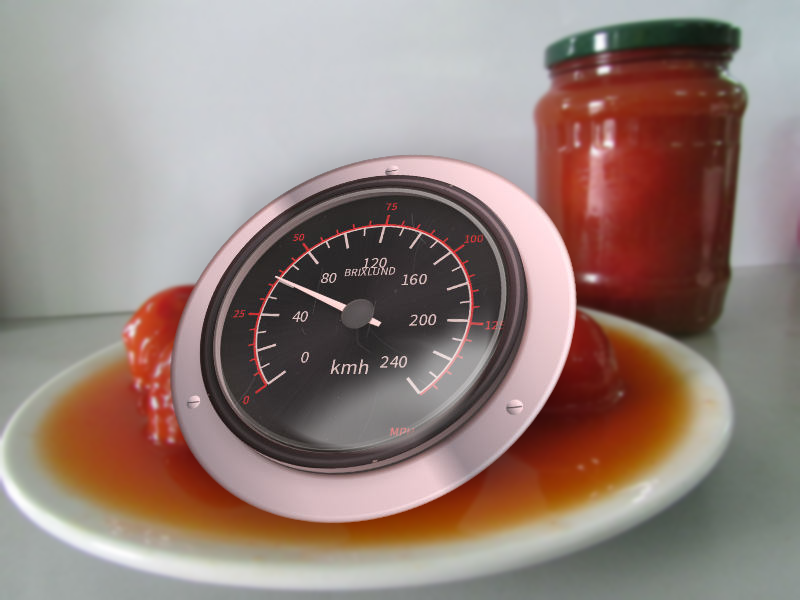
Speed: {"value": 60, "unit": "km/h"}
